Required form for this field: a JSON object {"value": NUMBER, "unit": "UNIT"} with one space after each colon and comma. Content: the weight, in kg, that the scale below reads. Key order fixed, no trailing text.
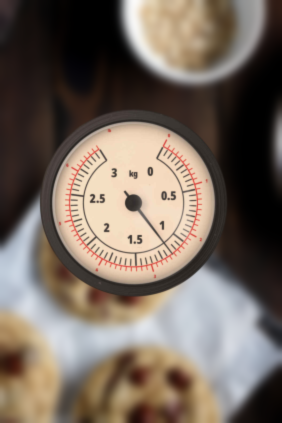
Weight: {"value": 1.15, "unit": "kg"}
